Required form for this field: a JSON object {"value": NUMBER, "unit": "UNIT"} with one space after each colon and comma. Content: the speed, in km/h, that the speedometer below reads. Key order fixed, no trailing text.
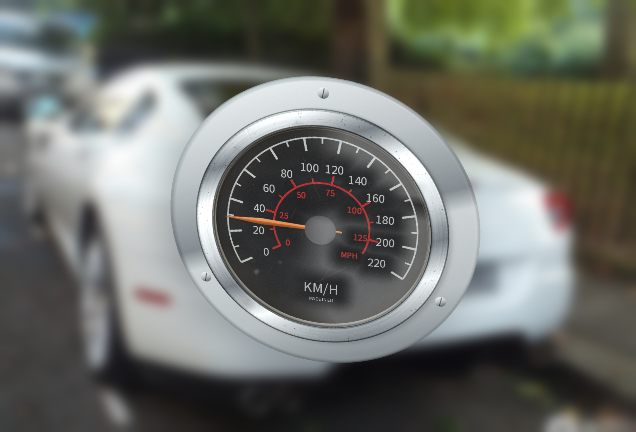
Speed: {"value": 30, "unit": "km/h"}
